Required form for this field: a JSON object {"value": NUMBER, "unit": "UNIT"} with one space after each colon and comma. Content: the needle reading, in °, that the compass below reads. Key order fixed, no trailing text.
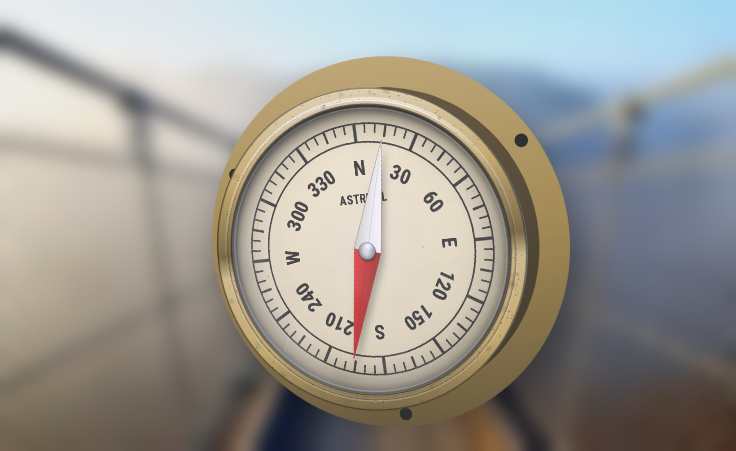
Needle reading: {"value": 195, "unit": "°"}
